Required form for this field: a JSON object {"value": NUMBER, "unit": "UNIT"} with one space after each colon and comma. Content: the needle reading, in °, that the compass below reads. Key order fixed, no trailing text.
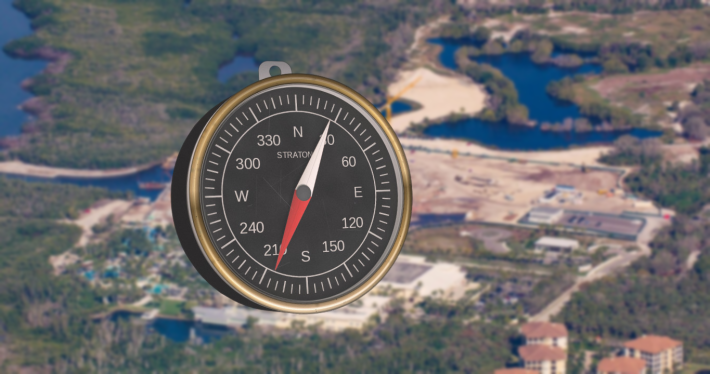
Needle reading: {"value": 205, "unit": "°"}
